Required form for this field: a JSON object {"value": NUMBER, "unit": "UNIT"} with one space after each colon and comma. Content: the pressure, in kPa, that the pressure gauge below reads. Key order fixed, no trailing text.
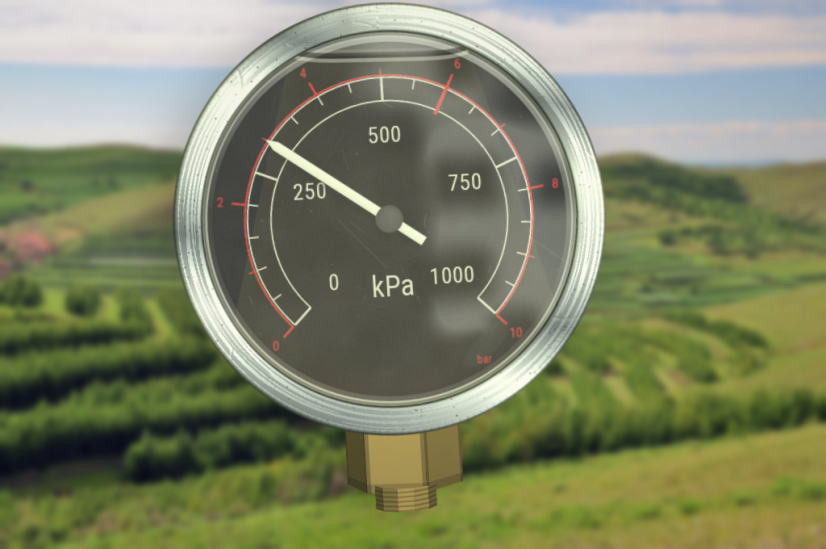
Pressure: {"value": 300, "unit": "kPa"}
